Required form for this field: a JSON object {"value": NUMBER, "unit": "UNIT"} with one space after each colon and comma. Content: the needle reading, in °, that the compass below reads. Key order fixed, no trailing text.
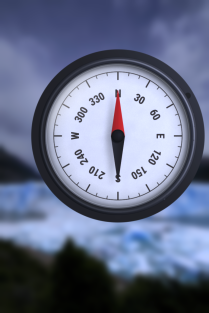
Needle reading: {"value": 0, "unit": "°"}
